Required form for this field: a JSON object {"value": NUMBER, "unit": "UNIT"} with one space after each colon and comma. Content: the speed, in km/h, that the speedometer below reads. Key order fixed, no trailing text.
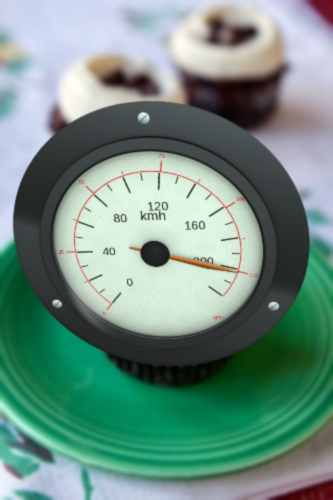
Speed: {"value": 200, "unit": "km/h"}
